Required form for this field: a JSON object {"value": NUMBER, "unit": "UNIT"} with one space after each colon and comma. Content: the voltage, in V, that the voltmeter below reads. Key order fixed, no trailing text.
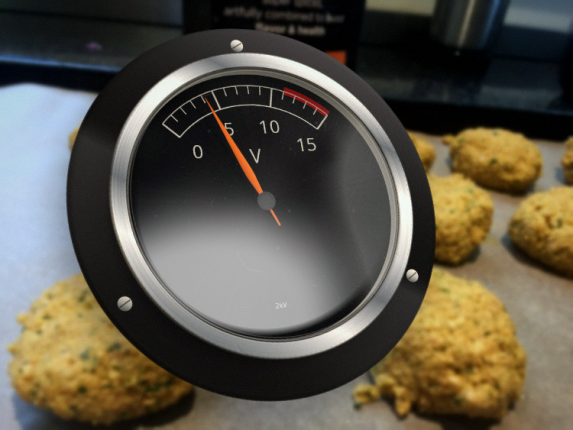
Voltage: {"value": 4, "unit": "V"}
